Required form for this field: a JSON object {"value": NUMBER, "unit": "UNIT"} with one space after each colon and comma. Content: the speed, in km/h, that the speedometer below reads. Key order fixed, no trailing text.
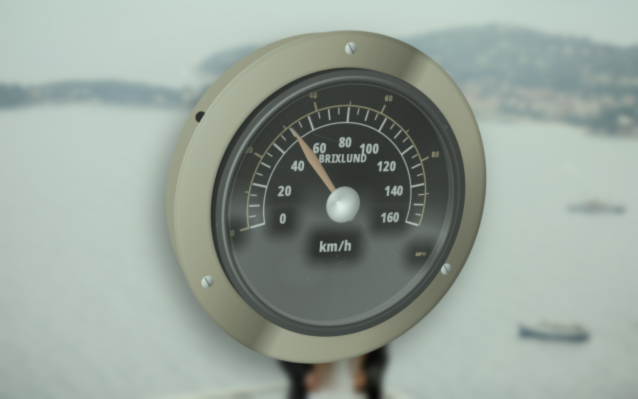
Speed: {"value": 50, "unit": "km/h"}
